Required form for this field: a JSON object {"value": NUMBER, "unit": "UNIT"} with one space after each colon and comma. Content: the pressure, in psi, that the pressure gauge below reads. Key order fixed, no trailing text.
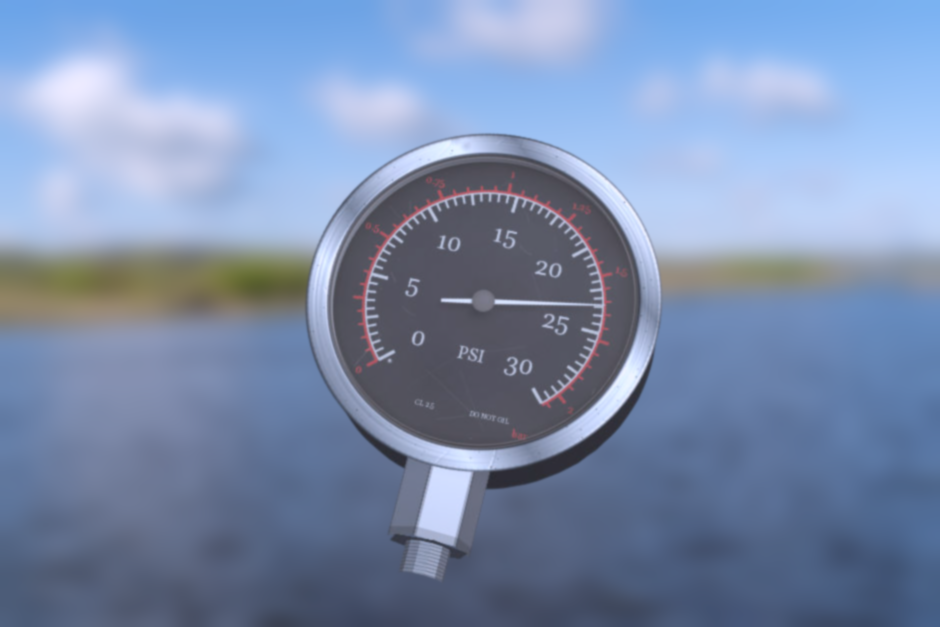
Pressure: {"value": 23.5, "unit": "psi"}
